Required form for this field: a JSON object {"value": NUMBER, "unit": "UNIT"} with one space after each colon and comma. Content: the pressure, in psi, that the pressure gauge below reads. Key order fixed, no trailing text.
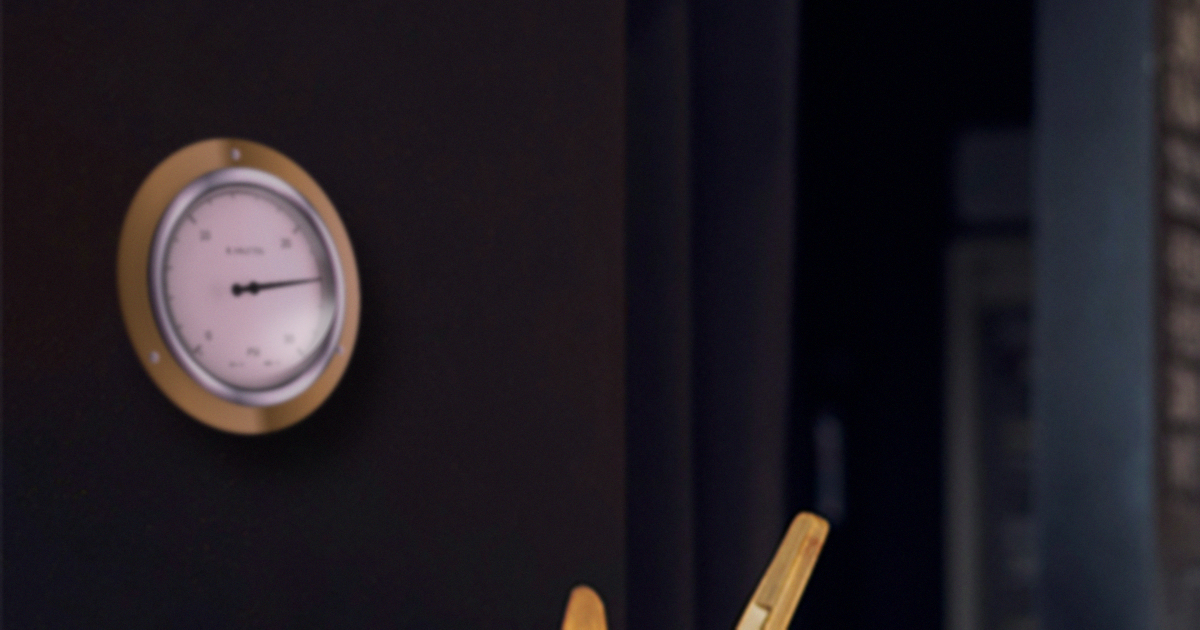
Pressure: {"value": 24, "unit": "psi"}
